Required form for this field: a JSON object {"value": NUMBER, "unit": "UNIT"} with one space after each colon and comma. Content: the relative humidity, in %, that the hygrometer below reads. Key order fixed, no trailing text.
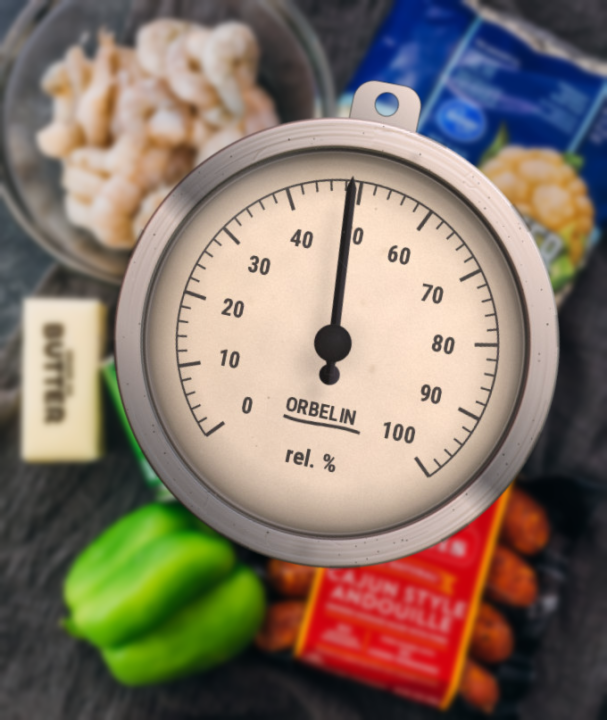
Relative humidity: {"value": 49, "unit": "%"}
